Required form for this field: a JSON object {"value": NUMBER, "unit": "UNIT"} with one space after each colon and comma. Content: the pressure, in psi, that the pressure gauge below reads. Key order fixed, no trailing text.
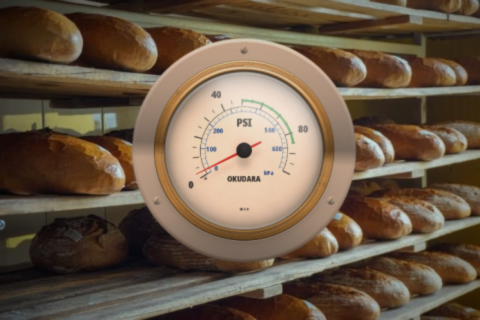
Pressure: {"value": 2.5, "unit": "psi"}
